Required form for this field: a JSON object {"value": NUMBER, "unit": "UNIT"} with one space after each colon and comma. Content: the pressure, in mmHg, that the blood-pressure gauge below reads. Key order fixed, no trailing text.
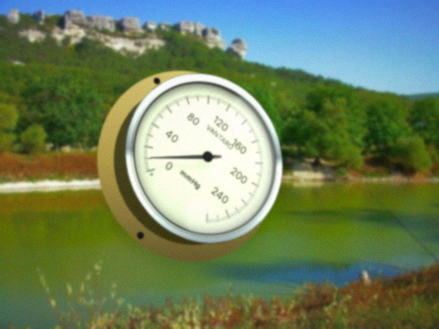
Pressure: {"value": 10, "unit": "mmHg"}
